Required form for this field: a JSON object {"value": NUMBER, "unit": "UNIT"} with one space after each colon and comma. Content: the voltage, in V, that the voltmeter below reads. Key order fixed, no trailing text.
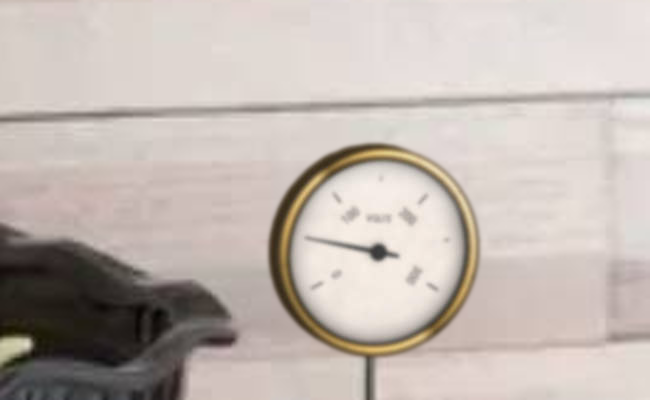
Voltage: {"value": 50, "unit": "V"}
